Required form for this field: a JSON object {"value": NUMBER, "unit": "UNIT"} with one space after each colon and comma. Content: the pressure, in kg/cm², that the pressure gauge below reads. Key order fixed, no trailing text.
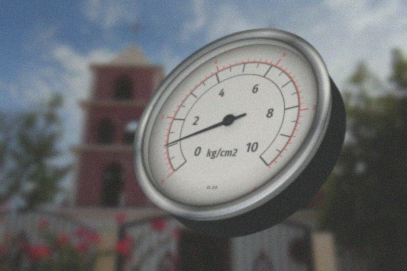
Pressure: {"value": 1, "unit": "kg/cm²"}
